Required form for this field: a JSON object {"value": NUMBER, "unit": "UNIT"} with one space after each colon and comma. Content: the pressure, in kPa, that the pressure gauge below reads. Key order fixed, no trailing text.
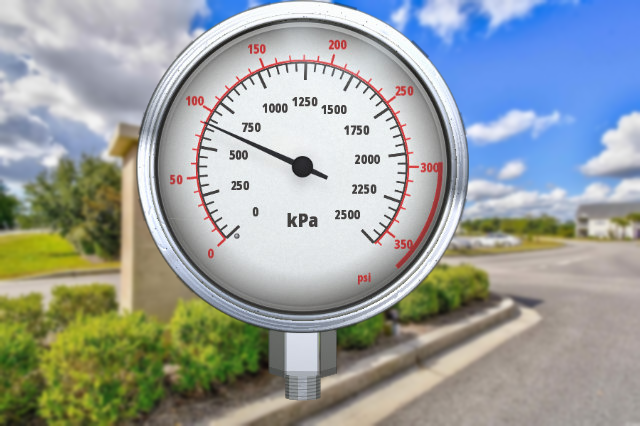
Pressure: {"value": 625, "unit": "kPa"}
